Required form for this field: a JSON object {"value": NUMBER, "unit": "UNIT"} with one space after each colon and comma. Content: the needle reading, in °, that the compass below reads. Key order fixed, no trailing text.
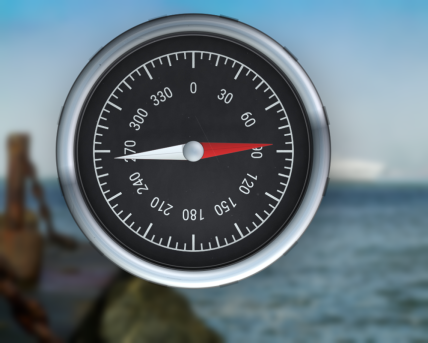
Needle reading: {"value": 85, "unit": "°"}
